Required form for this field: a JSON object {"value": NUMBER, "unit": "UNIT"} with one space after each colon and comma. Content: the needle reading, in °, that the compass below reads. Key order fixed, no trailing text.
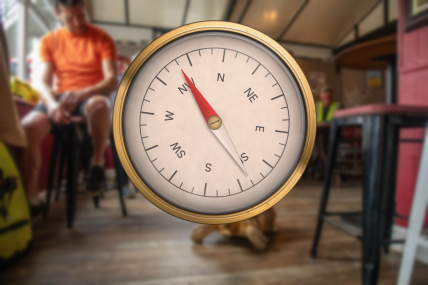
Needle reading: {"value": 320, "unit": "°"}
